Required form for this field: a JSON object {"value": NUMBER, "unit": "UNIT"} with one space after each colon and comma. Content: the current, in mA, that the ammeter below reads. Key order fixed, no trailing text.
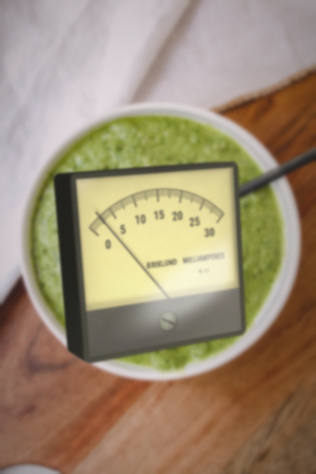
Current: {"value": 2.5, "unit": "mA"}
